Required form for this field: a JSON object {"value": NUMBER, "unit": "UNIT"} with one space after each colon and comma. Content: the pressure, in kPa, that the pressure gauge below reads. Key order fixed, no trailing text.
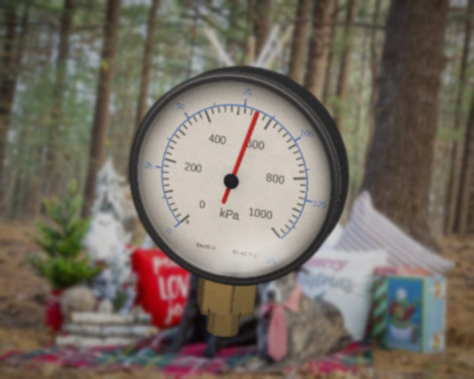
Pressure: {"value": 560, "unit": "kPa"}
